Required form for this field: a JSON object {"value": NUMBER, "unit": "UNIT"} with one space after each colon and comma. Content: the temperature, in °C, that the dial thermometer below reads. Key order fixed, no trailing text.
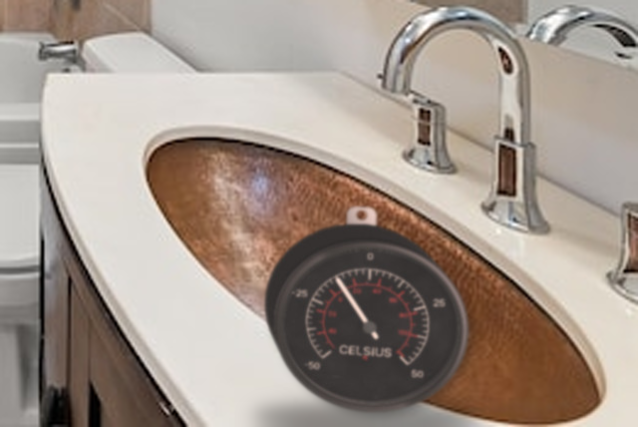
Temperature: {"value": -12.5, "unit": "°C"}
